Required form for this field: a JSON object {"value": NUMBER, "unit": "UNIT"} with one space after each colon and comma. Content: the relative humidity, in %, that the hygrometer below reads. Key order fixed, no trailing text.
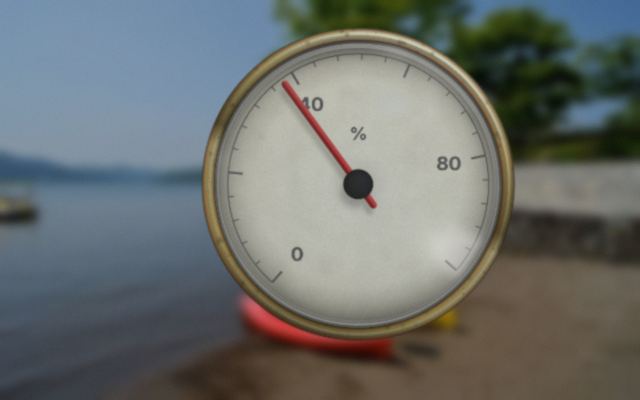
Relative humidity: {"value": 38, "unit": "%"}
